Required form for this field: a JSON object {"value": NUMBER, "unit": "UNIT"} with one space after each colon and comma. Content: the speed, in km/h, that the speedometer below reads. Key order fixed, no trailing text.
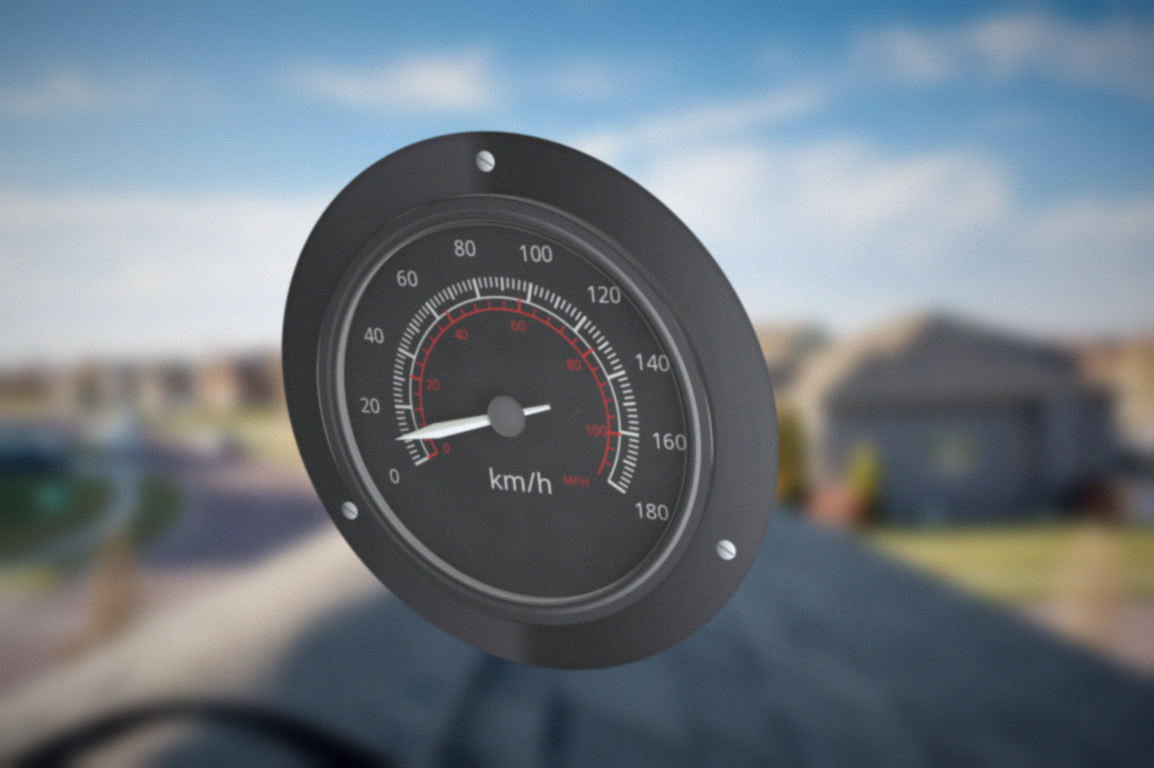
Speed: {"value": 10, "unit": "km/h"}
